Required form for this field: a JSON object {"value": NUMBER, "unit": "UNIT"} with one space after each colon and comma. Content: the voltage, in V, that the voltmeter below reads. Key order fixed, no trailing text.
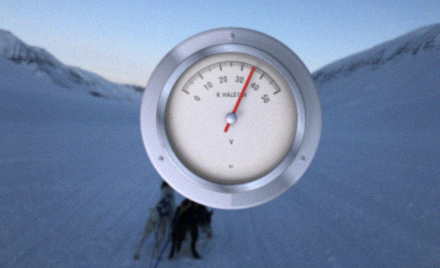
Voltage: {"value": 35, "unit": "V"}
